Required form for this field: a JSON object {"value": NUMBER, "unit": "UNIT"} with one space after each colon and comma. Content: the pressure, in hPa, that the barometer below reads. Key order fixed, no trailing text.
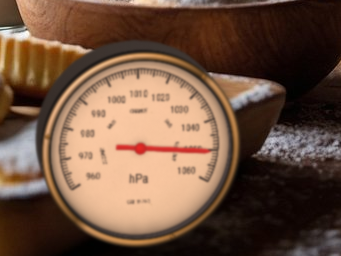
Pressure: {"value": 1050, "unit": "hPa"}
